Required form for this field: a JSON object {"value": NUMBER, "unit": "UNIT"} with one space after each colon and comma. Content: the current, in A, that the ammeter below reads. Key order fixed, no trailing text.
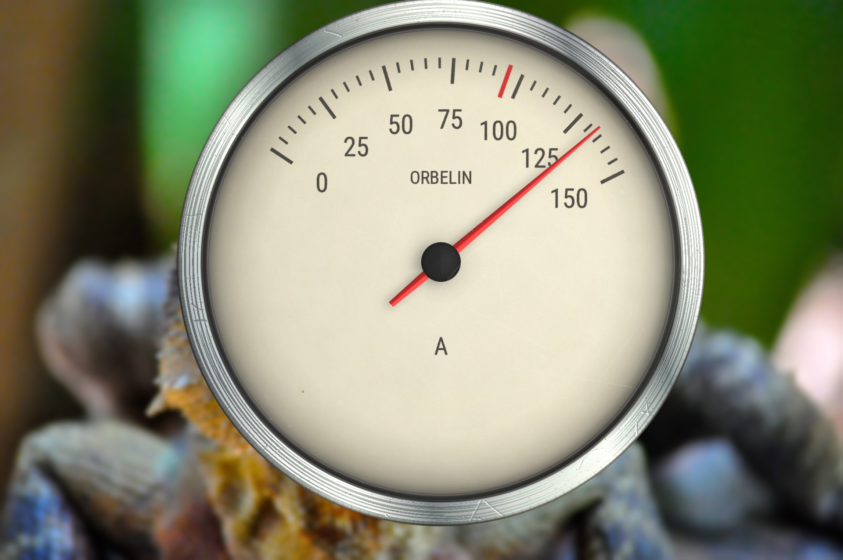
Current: {"value": 132.5, "unit": "A"}
